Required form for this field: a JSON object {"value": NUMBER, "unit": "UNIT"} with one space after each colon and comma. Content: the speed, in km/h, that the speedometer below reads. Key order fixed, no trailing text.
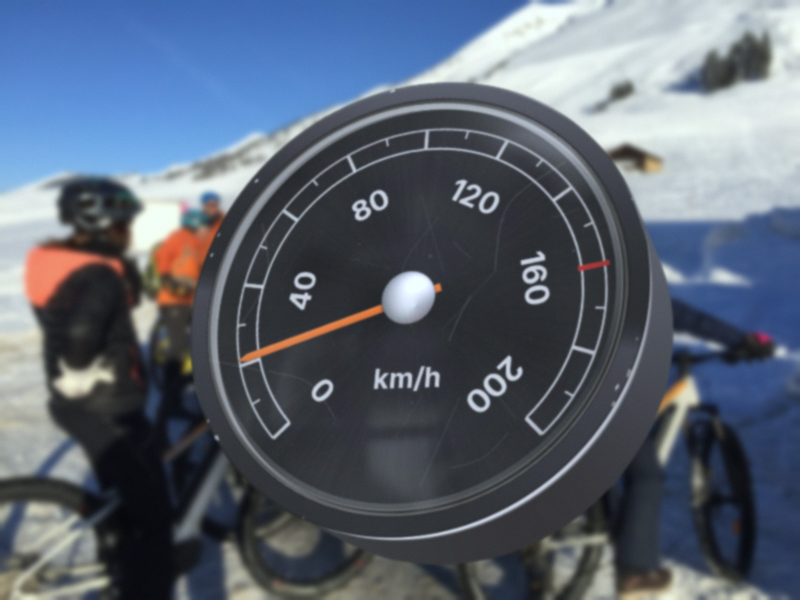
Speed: {"value": 20, "unit": "km/h"}
